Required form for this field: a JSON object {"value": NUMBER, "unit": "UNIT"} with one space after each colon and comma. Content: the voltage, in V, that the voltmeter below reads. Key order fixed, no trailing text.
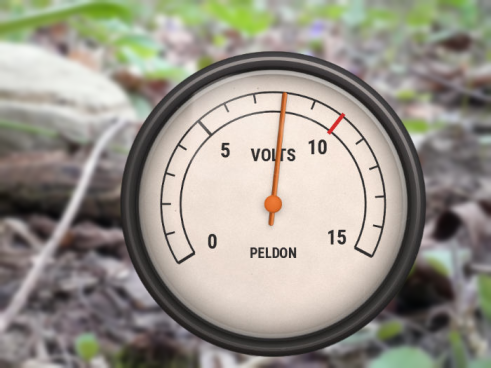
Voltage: {"value": 8, "unit": "V"}
